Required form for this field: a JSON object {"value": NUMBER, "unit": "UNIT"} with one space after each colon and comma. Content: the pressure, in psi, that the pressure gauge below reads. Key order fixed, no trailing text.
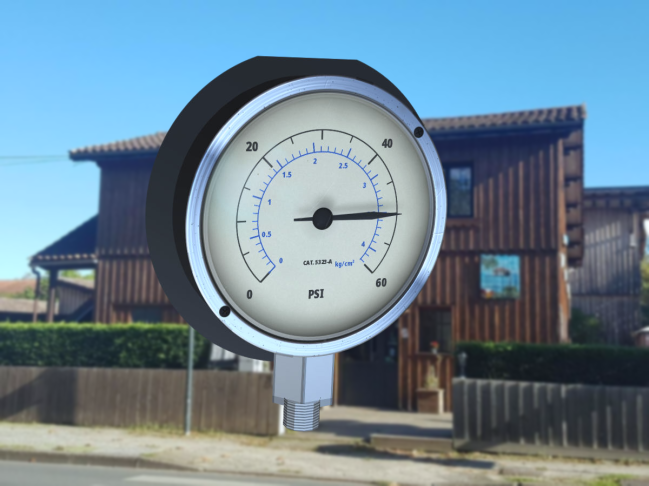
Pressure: {"value": 50, "unit": "psi"}
